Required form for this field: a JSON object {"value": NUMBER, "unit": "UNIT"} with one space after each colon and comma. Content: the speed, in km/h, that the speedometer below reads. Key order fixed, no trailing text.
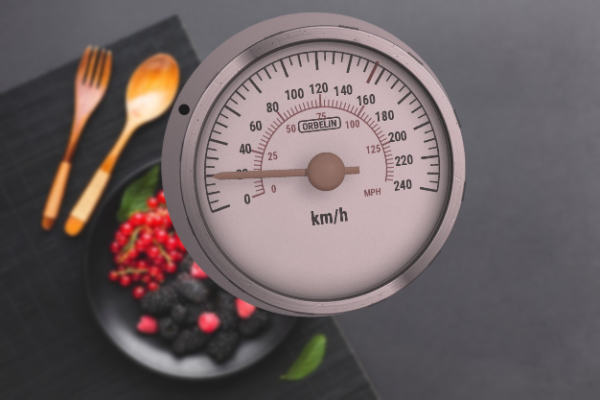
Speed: {"value": 20, "unit": "km/h"}
